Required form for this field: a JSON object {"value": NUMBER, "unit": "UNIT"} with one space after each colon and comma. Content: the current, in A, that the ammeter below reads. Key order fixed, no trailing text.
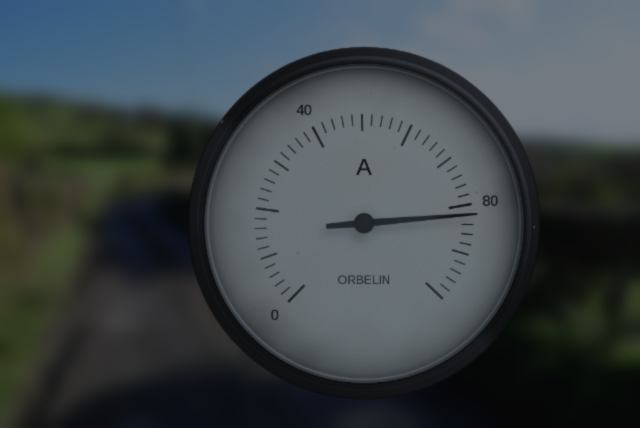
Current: {"value": 82, "unit": "A"}
